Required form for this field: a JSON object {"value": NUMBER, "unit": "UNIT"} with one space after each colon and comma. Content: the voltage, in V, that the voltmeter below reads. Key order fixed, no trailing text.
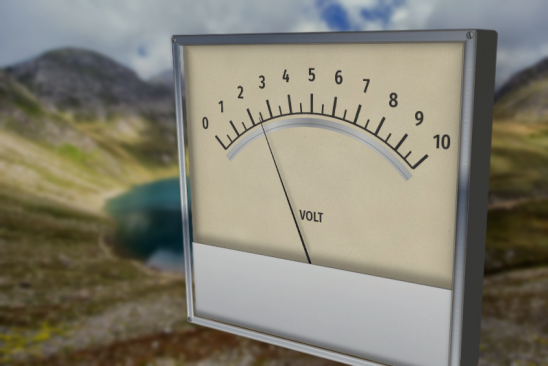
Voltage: {"value": 2.5, "unit": "V"}
